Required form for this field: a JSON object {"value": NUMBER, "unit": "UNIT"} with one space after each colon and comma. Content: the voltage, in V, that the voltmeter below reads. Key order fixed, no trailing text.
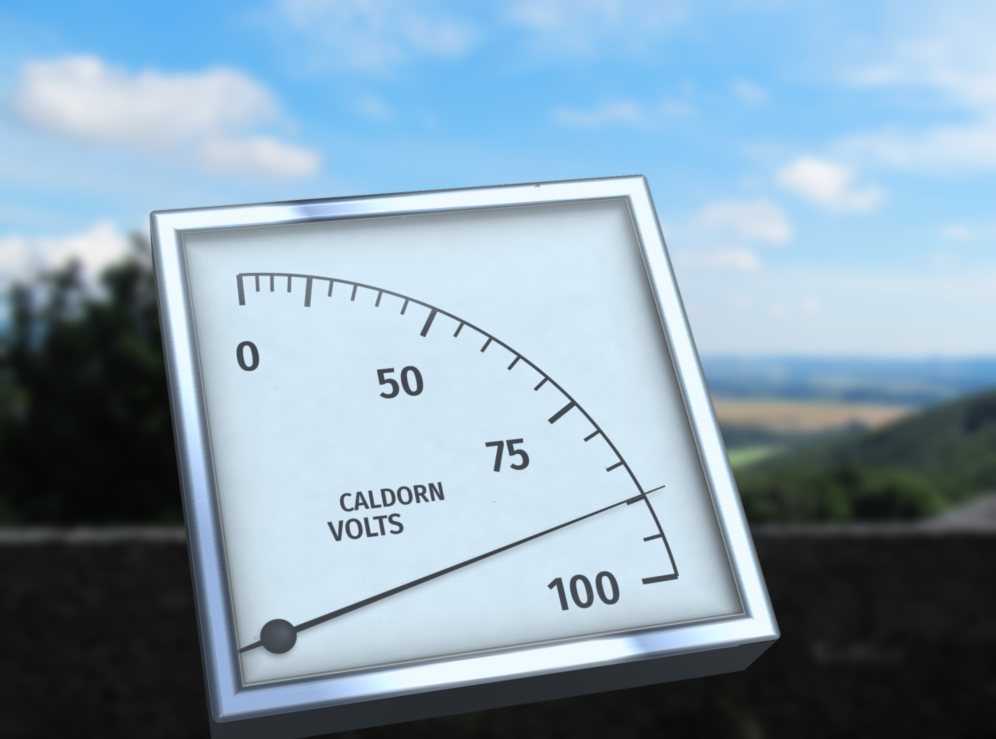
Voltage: {"value": 90, "unit": "V"}
